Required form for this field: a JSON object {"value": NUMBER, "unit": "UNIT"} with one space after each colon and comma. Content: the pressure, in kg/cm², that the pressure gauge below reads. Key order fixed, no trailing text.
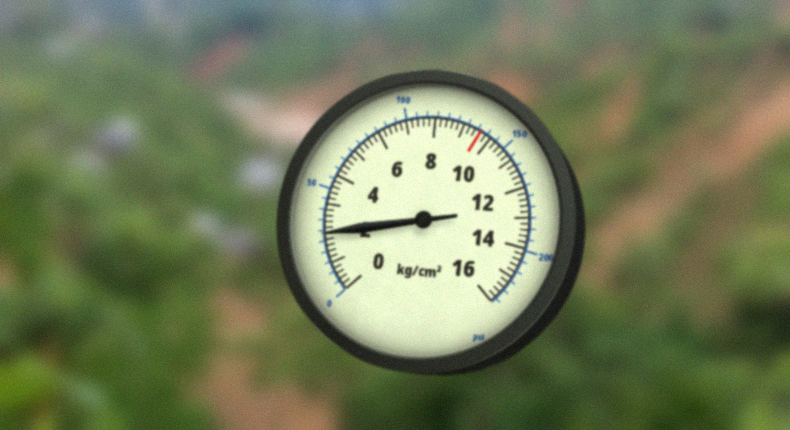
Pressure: {"value": 2, "unit": "kg/cm²"}
